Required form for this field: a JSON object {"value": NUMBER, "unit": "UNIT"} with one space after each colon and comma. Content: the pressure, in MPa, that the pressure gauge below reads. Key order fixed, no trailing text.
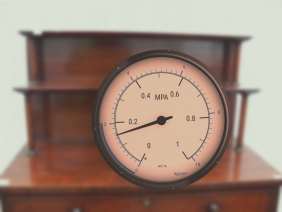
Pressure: {"value": 0.15, "unit": "MPa"}
